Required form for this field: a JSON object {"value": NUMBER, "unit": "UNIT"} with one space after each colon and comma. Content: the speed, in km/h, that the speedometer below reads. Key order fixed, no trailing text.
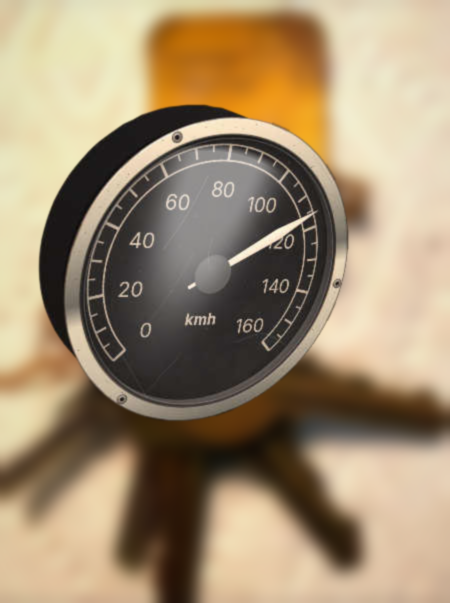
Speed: {"value": 115, "unit": "km/h"}
